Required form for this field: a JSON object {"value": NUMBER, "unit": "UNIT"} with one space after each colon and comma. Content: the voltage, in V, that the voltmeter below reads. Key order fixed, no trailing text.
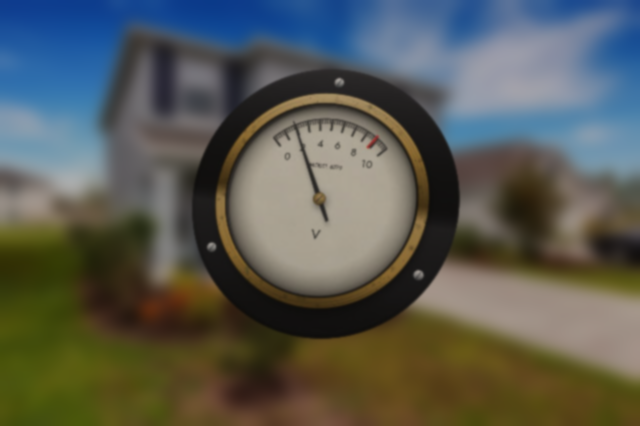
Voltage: {"value": 2, "unit": "V"}
